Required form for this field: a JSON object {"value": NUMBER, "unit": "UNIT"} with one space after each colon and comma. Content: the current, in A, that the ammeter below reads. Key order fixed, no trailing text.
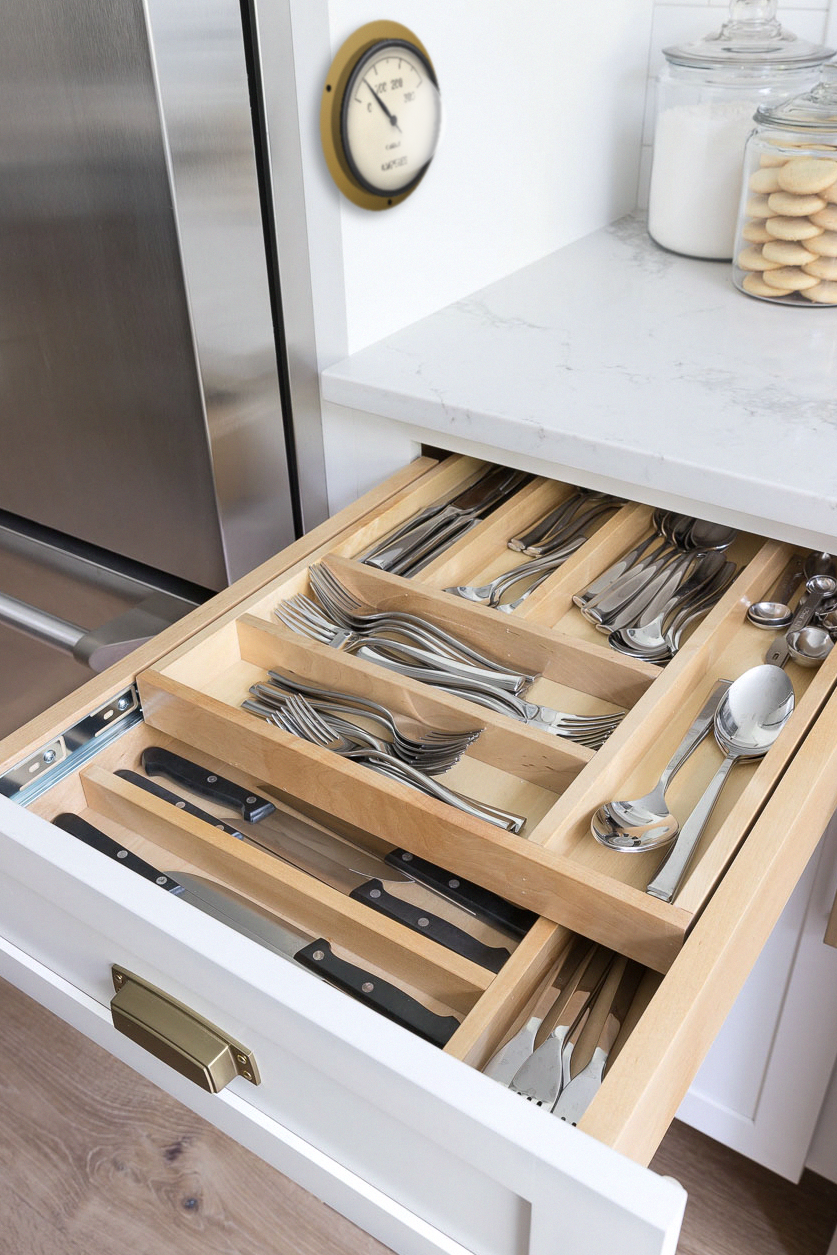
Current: {"value": 50, "unit": "A"}
